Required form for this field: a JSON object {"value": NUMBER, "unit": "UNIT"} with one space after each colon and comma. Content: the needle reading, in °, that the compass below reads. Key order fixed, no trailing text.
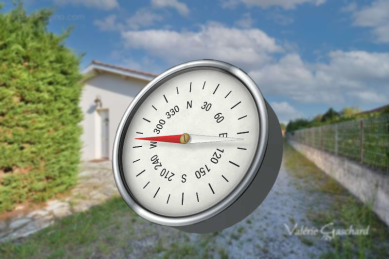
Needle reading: {"value": 277.5, "unit": "°"}
